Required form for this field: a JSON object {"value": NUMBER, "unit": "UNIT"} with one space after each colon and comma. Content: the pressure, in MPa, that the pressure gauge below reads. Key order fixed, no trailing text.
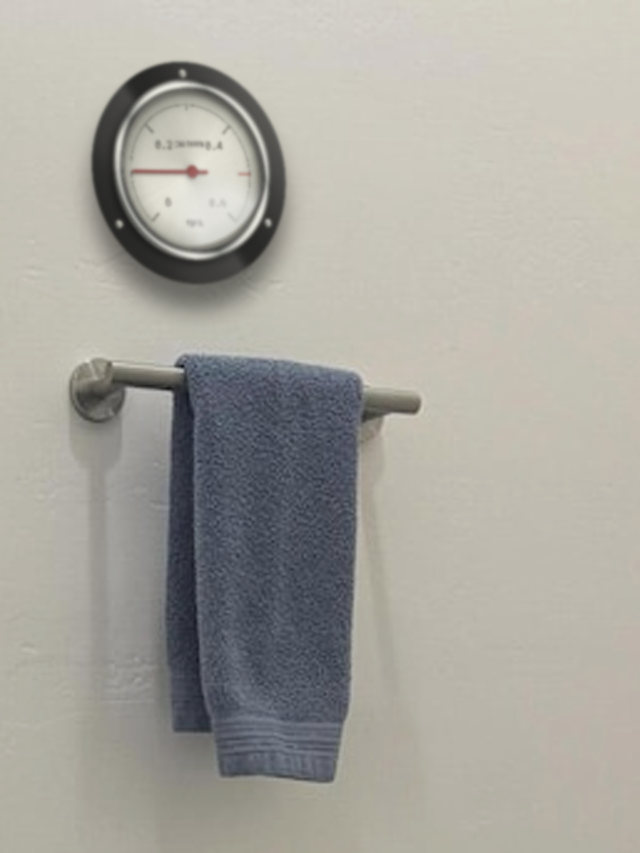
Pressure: {"value": 0.1, "unit": "MPa"}
